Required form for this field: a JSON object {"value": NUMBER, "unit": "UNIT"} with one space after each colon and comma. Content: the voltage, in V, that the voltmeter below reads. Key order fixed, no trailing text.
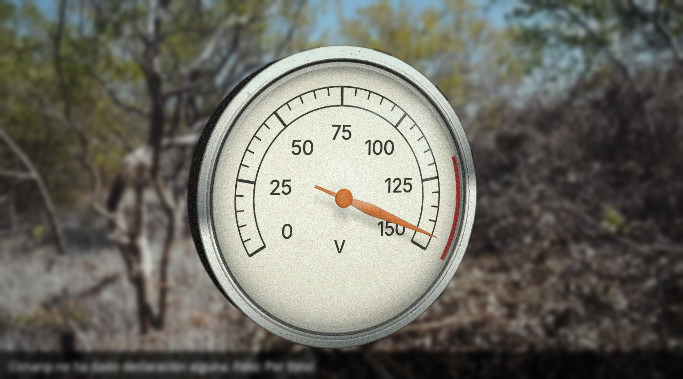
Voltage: {"value": 145, "unit": "V"}
